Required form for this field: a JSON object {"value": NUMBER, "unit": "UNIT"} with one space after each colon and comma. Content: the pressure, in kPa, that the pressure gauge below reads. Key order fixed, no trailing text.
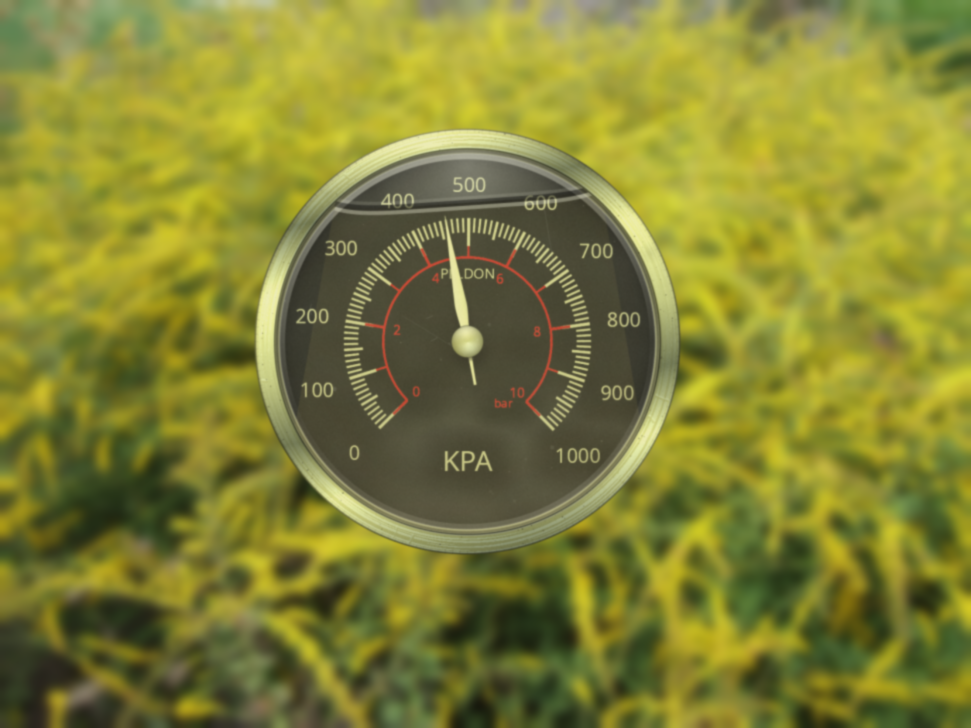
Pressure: {"value": 460, "unit": "kPa"}
